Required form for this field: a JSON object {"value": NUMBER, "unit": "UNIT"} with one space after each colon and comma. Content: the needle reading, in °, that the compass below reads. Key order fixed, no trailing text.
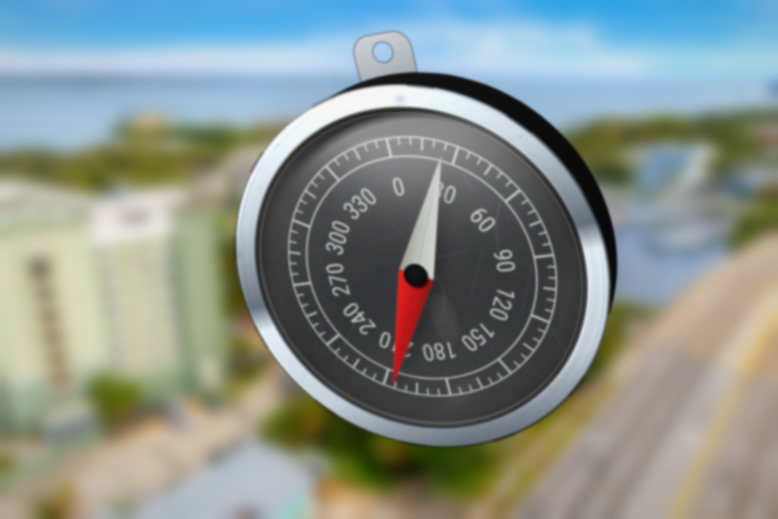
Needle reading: {"value": 205, "unit": "°"}
